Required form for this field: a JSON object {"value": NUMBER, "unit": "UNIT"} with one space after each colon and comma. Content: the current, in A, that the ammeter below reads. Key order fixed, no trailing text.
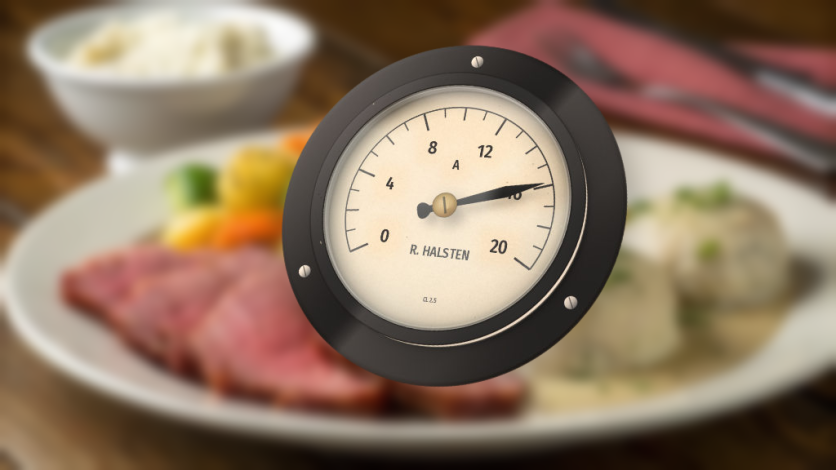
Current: {"value": 16, "unit": "A"}
